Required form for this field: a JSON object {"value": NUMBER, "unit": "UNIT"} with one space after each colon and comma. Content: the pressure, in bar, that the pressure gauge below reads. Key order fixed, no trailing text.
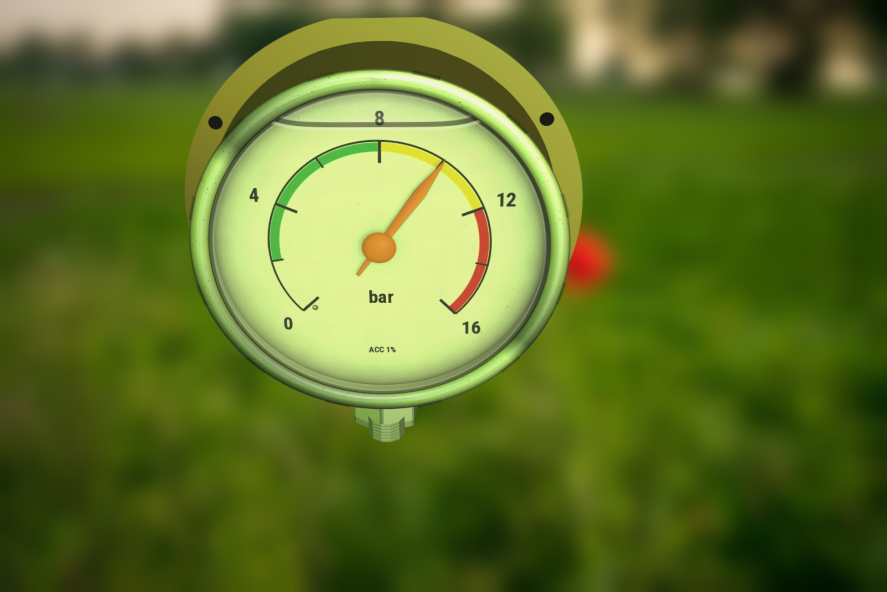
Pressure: {"value": 10, "unit": "bar"}
